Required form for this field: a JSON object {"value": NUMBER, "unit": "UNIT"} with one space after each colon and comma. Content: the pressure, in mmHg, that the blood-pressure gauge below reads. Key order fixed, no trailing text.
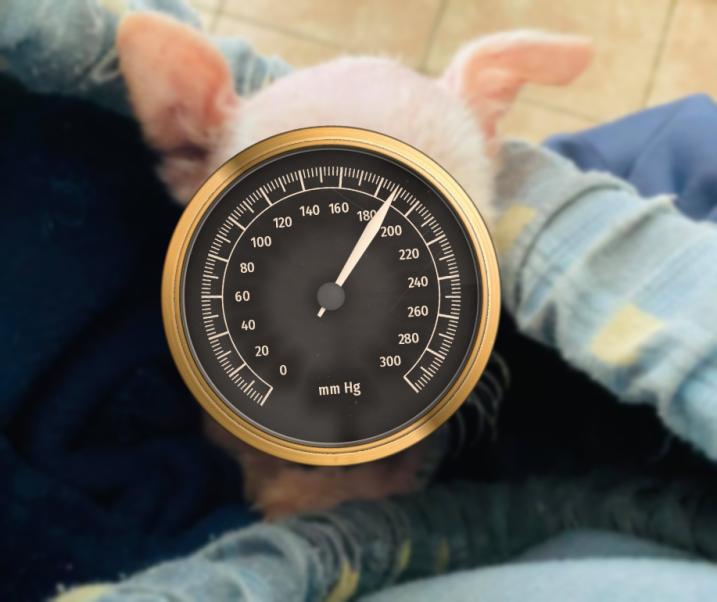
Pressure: {"value": 188, "unit": "mmHg"}
